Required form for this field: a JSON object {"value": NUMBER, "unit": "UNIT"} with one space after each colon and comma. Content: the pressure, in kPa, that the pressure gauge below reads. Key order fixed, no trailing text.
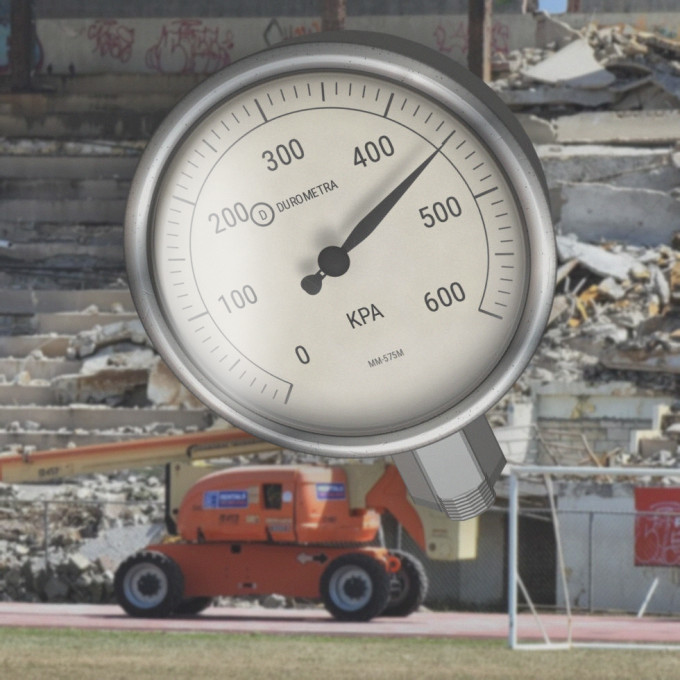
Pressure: {"value": 450, "unit": "kPa"}
